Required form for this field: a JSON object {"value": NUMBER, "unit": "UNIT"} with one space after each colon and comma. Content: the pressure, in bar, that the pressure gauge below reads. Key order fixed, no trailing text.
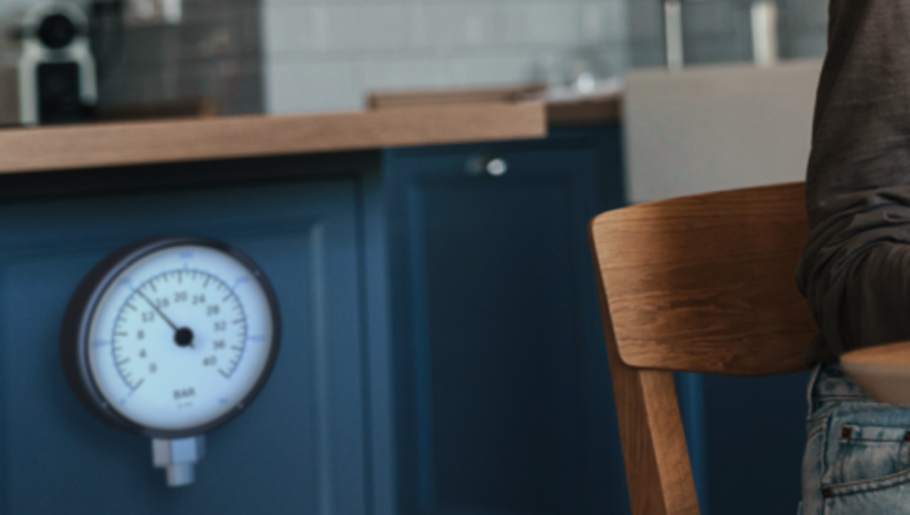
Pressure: {"value": 14, "unit": "bar"}
